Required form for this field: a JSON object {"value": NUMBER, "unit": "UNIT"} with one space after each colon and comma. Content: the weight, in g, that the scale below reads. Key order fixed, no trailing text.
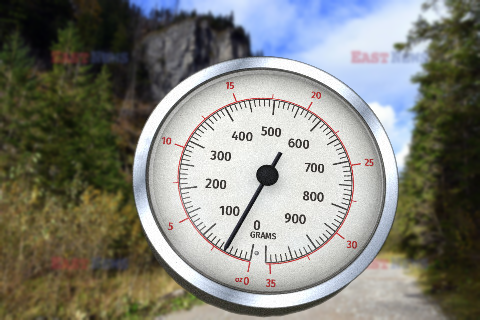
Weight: {"value": 50, "unit": "g"}
